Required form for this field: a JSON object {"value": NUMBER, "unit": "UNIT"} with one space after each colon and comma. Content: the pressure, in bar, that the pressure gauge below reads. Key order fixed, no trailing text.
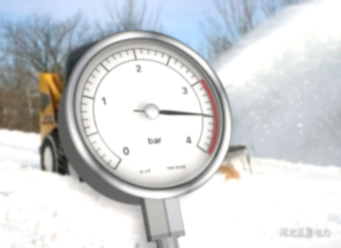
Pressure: {"value": 3.5, "unit": "bar"}
